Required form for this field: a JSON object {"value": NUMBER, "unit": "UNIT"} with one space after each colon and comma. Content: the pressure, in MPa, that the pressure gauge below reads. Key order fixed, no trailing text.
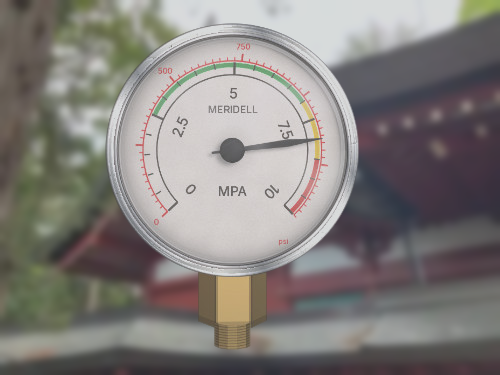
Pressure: {"value": 8, "unit": "MPa"}
